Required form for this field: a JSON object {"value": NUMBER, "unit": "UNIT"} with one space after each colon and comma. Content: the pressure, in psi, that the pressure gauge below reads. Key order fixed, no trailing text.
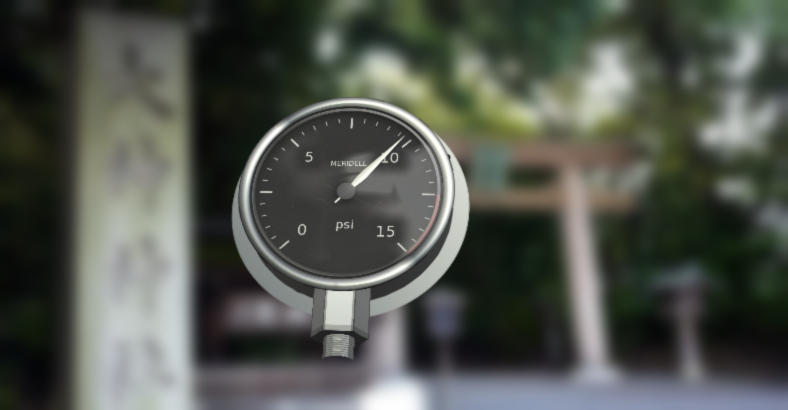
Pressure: {"value": 9.75, "unit": "psi"}
